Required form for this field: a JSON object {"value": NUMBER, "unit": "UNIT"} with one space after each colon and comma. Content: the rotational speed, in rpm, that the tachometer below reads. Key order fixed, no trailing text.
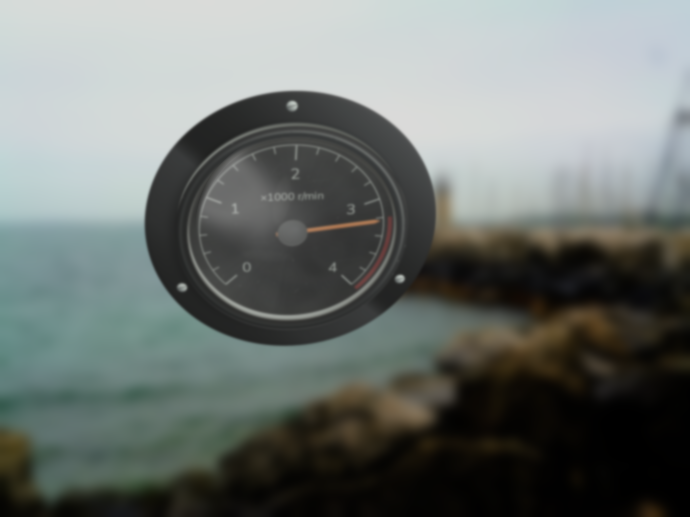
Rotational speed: {"value": 3200, "unit": "rpm"}
